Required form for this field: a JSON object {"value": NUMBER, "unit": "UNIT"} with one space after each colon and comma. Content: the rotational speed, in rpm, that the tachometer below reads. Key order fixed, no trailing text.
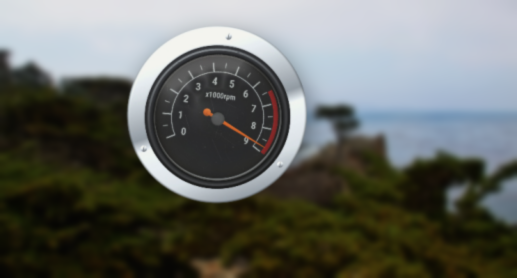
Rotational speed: {"value": 8750, "unit": "rpm"}
